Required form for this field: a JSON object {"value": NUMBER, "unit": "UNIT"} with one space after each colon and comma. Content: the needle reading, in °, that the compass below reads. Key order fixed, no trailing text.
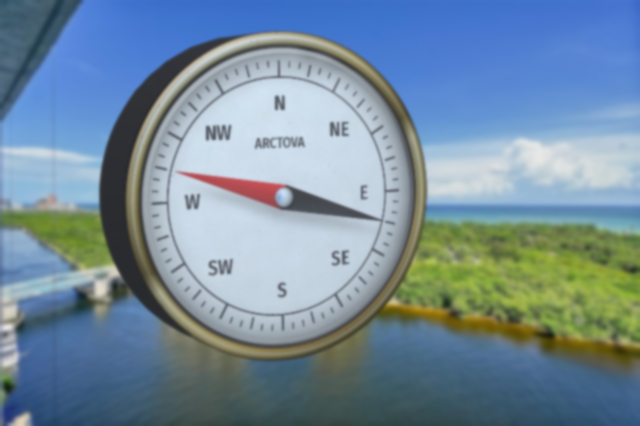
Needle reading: {"value": 285, "unit": "°"}
